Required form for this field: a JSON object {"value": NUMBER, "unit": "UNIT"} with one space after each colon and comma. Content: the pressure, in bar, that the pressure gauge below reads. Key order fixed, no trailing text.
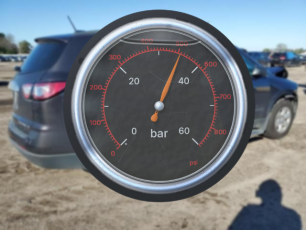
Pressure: {"value": 35, "unit": "bar"}
